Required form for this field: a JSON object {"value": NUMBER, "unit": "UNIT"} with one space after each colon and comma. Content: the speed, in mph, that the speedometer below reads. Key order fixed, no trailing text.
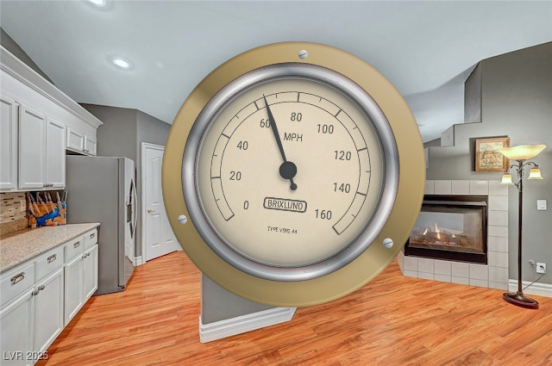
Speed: {"value": 65, "unit": "mph"}
